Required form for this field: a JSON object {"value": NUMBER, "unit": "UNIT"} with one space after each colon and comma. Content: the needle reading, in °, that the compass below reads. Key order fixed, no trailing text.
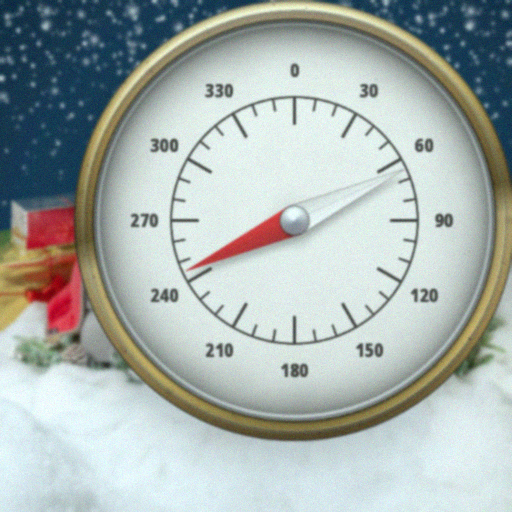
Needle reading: {"value": 245, "unit": "°"}
